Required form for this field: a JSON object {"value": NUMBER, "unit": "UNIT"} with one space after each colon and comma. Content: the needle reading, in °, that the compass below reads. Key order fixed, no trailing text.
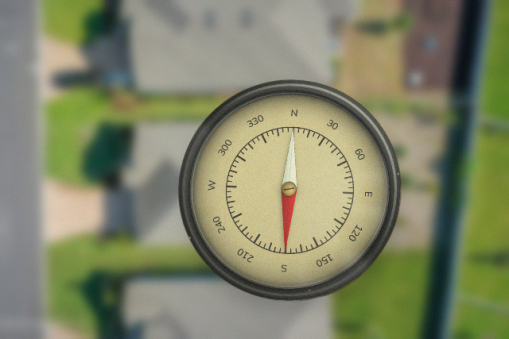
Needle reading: {"value": 180, "unit": "°"}
